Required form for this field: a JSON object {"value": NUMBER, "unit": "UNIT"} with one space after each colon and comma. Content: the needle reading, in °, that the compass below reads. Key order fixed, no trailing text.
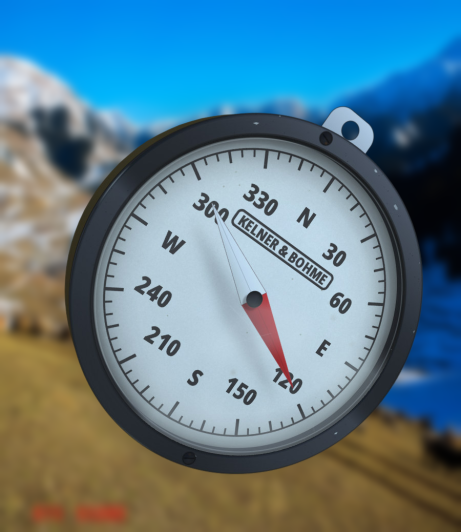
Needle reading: {"value": 120, "unit": "°"}
